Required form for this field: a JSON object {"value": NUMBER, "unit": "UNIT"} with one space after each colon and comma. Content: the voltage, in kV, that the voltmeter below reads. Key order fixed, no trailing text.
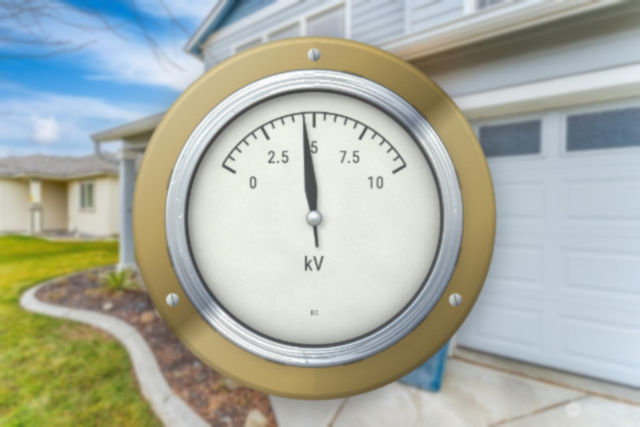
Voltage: {"value": 4.5, "unit": "kV"}
